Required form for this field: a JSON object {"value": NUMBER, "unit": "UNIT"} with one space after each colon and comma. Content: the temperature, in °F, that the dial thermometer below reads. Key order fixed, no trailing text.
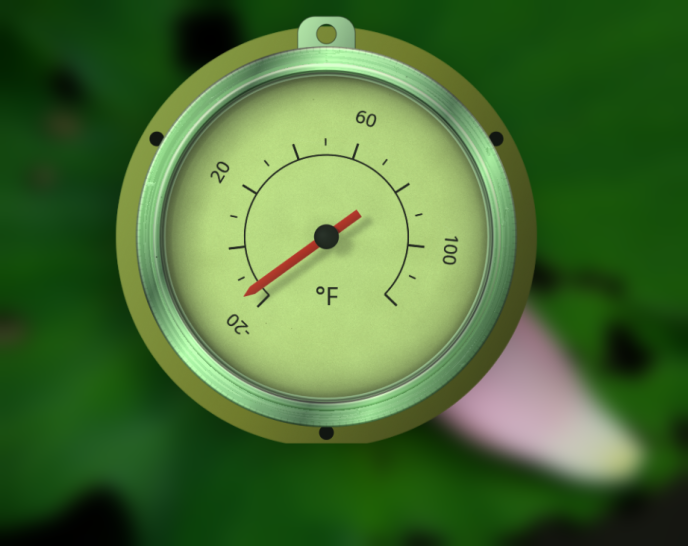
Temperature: {"value": -15, "unit": "°F"}
